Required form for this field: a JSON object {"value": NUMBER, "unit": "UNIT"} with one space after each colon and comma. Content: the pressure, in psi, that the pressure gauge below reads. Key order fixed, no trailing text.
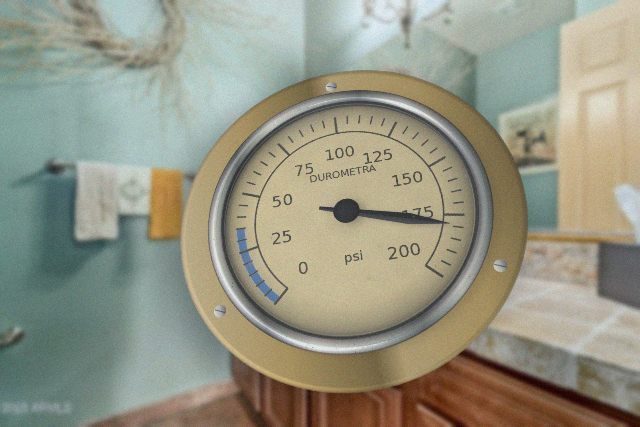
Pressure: {"value": 180, "unit": "psi"}
